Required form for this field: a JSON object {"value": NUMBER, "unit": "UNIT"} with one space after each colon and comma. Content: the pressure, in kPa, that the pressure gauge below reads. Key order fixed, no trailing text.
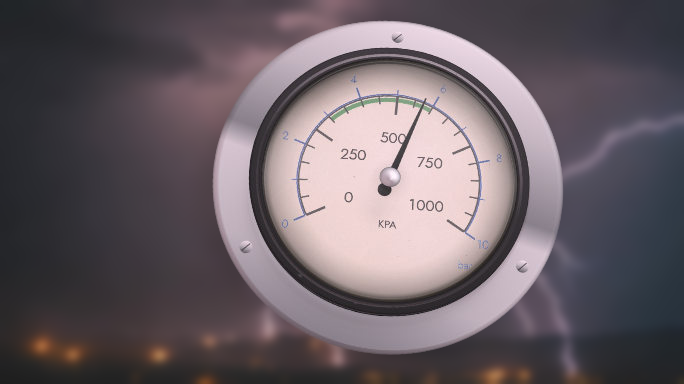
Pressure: {"value": 575, "unit": "kPa"}
